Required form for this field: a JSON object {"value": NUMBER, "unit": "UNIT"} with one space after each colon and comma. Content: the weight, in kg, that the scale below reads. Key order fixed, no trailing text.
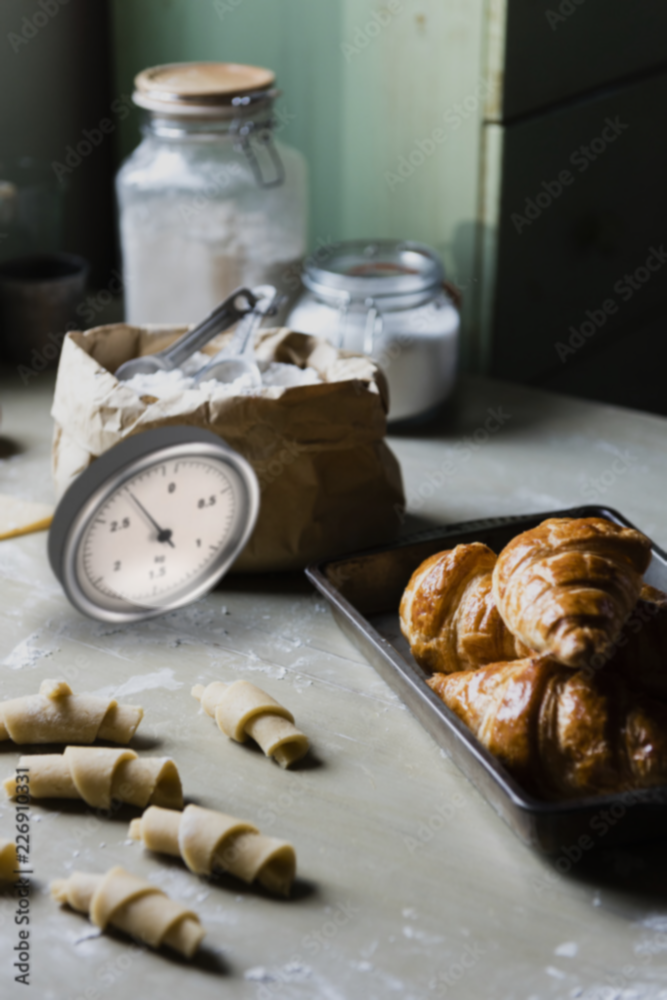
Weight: {"value": 2.75, "unit": "kg"}
